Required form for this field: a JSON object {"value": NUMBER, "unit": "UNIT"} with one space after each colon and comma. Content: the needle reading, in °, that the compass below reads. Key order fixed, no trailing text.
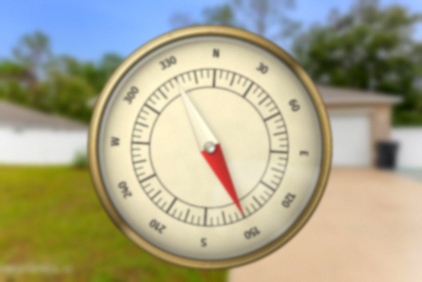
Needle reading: {"value": 150, "unit": "°"}
